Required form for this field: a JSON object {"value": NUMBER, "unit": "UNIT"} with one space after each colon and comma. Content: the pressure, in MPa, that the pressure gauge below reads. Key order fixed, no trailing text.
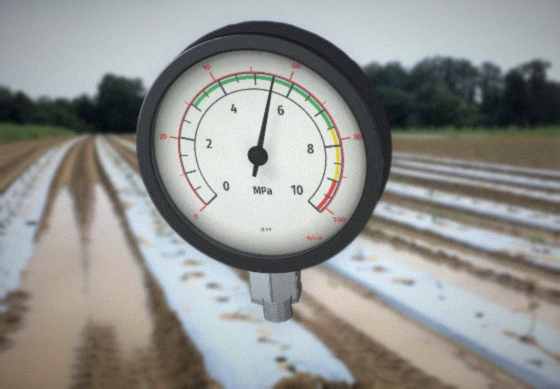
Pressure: {"value": 5.5, "unit": "MPa"}
